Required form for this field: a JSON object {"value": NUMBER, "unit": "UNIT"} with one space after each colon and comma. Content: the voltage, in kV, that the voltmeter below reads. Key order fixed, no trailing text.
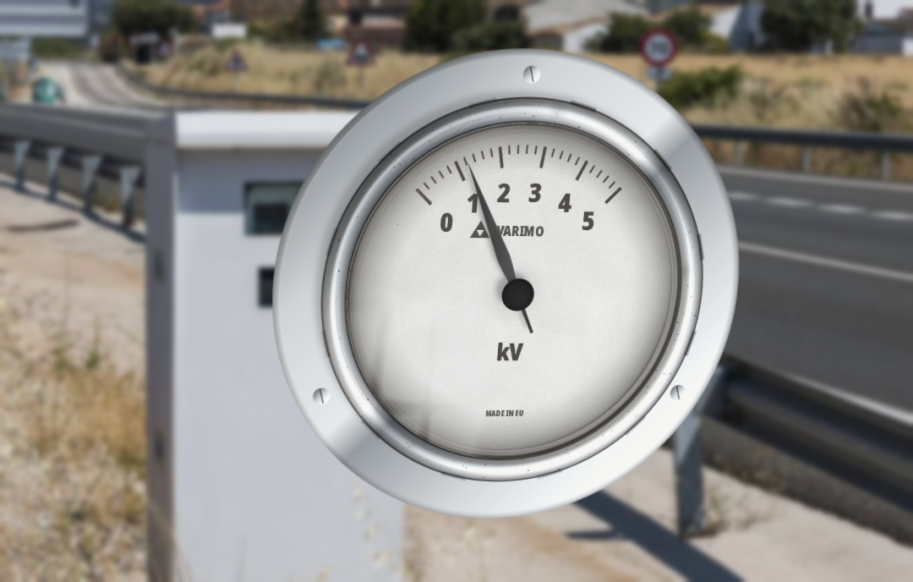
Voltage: {"value": 1.2, "unit": "kV"}
